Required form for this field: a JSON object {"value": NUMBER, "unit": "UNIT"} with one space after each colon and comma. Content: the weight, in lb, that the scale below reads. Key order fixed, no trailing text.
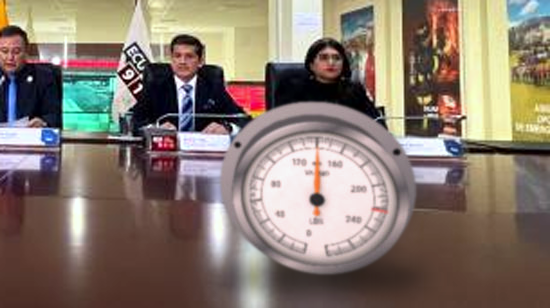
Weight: {"value": 140, "unit": "lb"}
